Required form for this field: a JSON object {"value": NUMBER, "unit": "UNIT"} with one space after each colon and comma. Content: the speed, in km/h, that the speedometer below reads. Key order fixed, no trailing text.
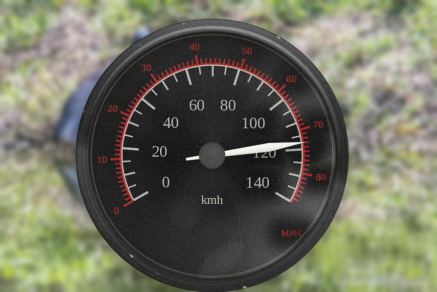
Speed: {"value": 117.5, "unit": "km/h"}
